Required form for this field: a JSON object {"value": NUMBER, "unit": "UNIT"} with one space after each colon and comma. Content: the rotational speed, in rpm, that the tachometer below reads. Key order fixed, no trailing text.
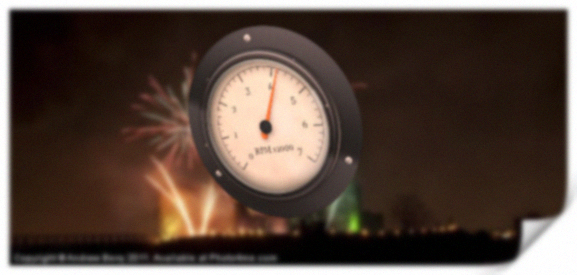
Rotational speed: {"value": 4200, "unit": "rpm"}
